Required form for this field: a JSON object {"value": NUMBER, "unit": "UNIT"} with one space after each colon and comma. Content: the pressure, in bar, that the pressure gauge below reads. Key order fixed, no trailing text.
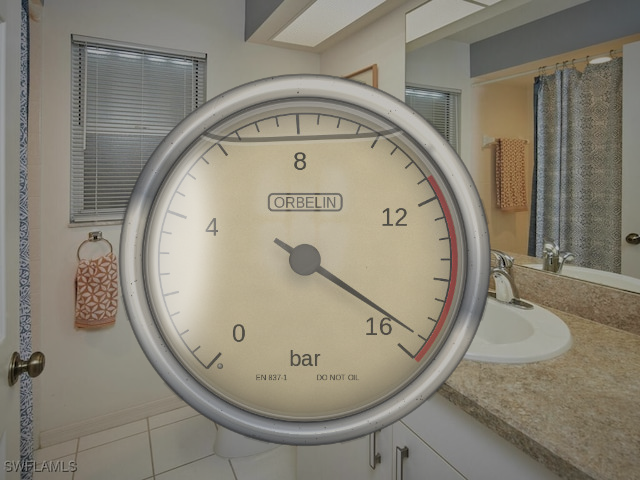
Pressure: {"value": 15.5, "unit": "bar"}
